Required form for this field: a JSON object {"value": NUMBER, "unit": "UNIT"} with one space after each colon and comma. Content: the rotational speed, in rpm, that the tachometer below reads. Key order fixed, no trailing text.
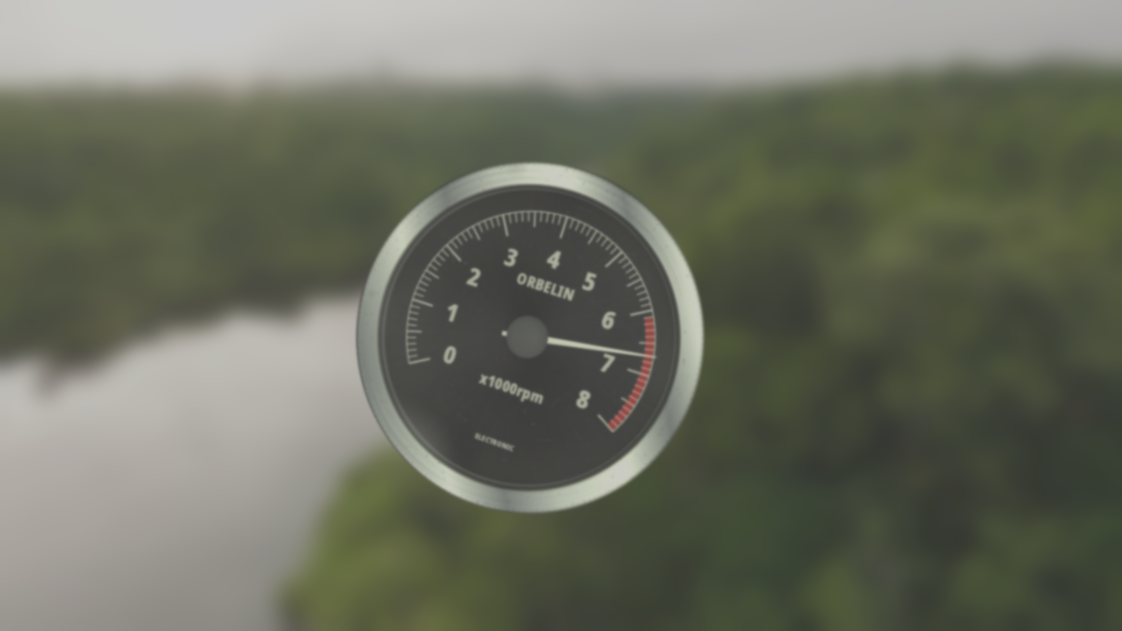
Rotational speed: {"value": 6700, "unit": "rpm"}
